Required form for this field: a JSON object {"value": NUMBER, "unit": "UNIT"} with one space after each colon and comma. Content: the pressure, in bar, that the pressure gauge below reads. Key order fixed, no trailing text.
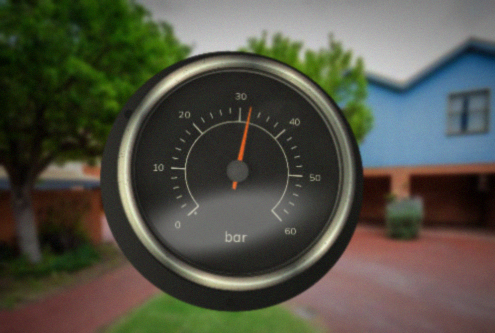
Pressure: {"value": 32, "unit": "bar"}
